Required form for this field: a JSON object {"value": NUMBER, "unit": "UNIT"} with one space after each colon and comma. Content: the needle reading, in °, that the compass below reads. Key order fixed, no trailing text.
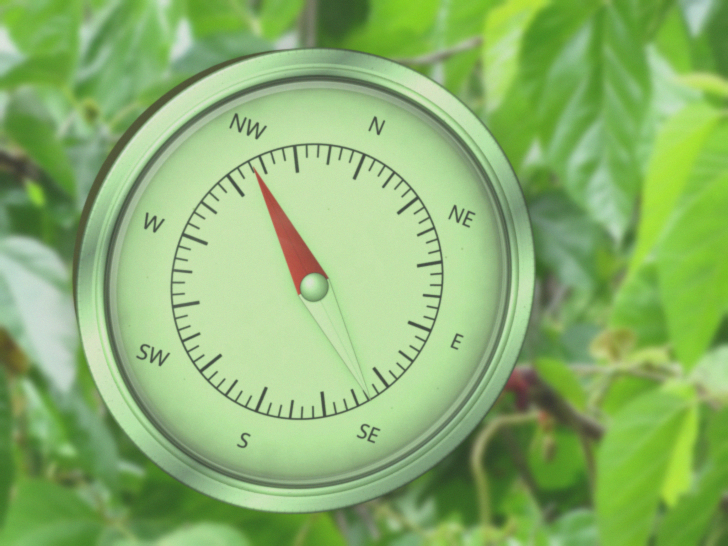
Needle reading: {"value": 310, "unit": "°"}
